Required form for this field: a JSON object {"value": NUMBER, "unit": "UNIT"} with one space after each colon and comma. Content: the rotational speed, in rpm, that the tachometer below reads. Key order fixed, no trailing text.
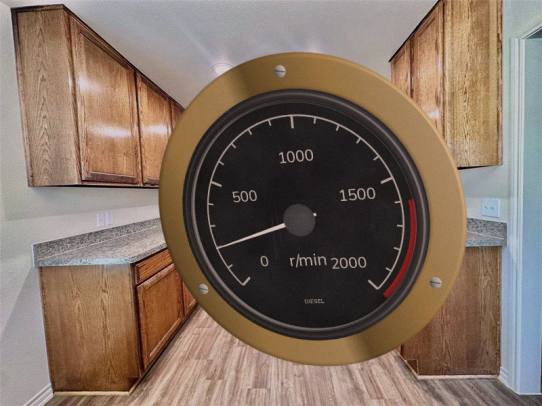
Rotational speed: {"value": 200, "unit": "rpm"}
